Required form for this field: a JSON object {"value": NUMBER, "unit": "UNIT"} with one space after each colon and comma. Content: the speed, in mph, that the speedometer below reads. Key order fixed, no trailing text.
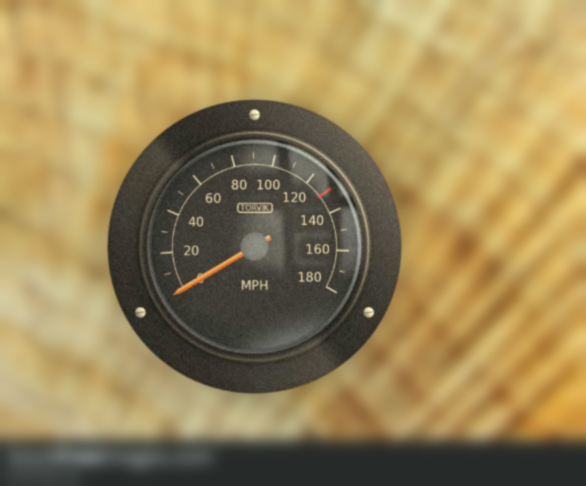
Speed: {"value": 0, "unit": "mph"}
